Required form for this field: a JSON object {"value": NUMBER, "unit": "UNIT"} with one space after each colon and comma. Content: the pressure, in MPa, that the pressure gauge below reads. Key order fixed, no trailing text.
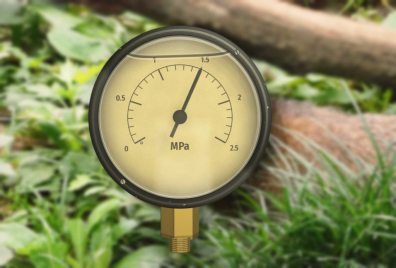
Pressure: {"value": 1.5, "unit": "MPa"}
